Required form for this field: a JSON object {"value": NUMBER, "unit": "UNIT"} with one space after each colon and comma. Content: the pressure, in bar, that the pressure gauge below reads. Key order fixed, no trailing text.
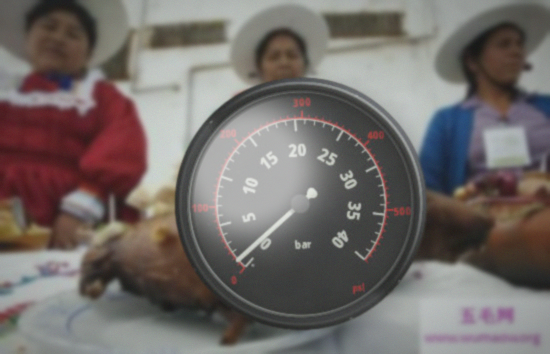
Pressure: {"value": 1, "unit": "bar"}
